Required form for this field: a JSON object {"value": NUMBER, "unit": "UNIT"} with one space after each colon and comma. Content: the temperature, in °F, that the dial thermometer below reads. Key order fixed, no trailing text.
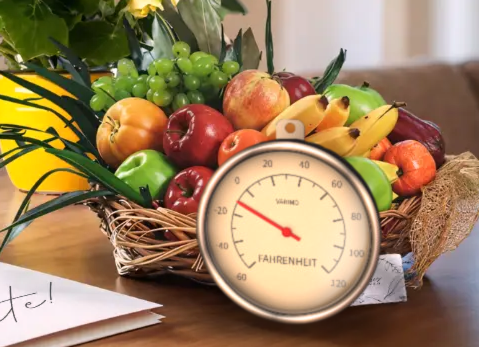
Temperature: {"value": -10, "unit": "°F"}
